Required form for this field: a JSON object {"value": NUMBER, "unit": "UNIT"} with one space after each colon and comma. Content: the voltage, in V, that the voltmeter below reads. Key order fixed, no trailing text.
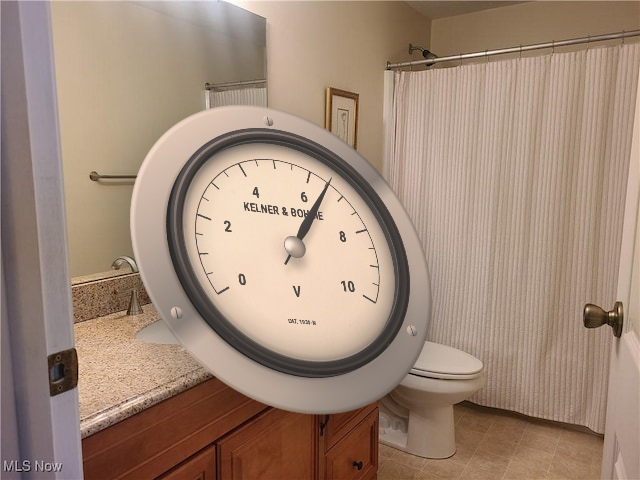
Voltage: {"value": 6.5, "unit": "V"}
